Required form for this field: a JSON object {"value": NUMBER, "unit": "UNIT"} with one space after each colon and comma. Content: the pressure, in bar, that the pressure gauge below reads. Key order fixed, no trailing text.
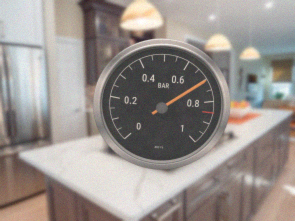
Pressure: {"value": 0.7, "unit": "bar"}
